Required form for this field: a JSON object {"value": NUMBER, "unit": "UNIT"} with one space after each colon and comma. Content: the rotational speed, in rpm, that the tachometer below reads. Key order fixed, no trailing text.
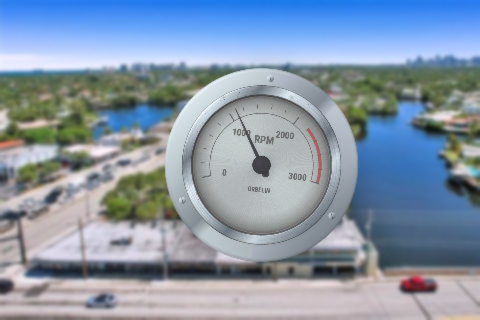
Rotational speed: {"value": 1100, "unit": "rpm"}
